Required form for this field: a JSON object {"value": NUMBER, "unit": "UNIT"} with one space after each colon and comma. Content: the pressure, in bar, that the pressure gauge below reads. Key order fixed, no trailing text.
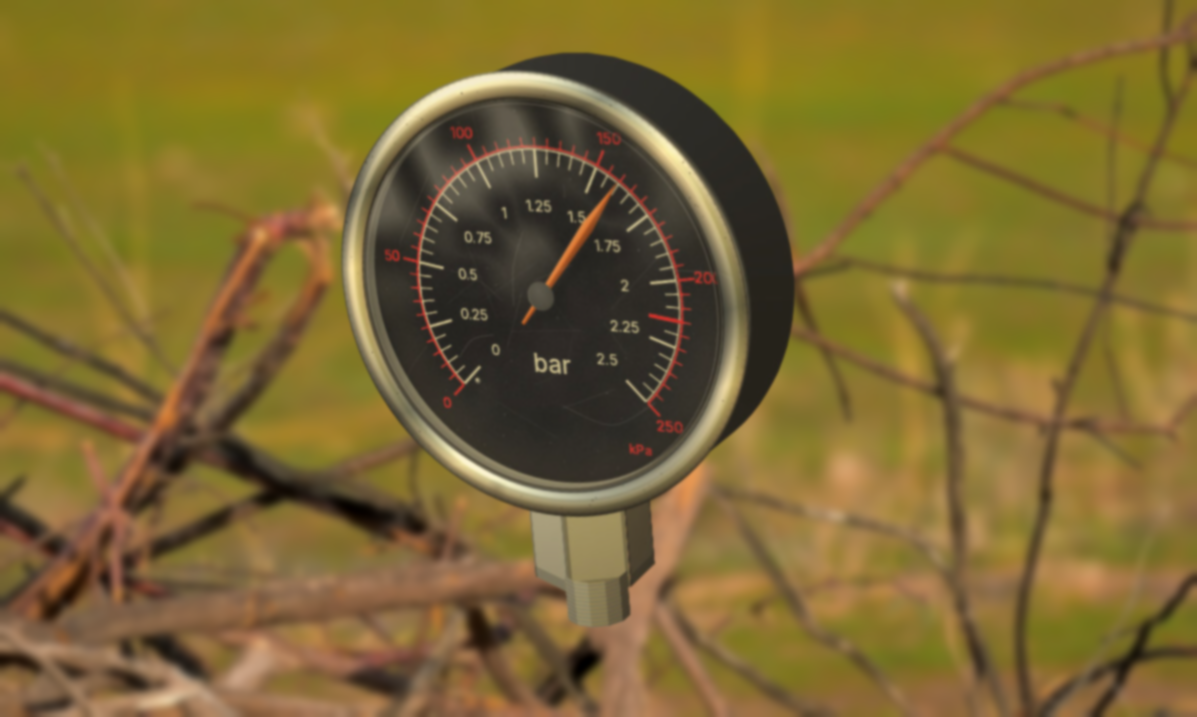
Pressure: {"value": 1.6, "unit": "bar"}
